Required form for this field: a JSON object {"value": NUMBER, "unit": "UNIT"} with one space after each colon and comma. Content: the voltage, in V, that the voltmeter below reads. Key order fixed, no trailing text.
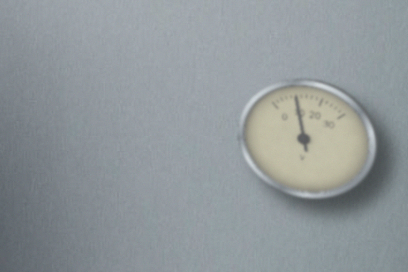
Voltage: {"value": 10, "unit": "V"}
